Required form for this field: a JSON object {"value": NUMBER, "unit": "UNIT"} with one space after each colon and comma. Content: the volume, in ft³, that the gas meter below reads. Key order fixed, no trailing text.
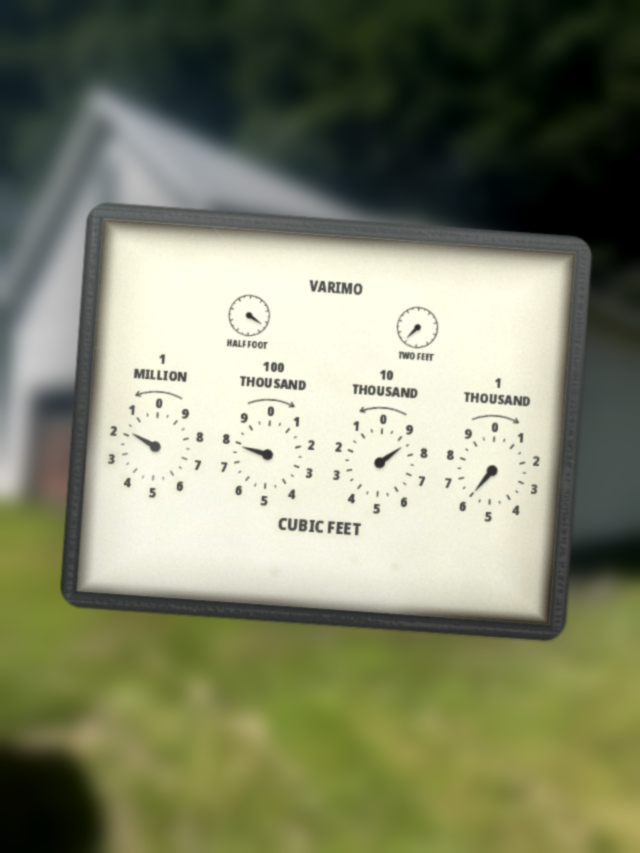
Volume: {"value": 178600, "unit": "ft³"}
